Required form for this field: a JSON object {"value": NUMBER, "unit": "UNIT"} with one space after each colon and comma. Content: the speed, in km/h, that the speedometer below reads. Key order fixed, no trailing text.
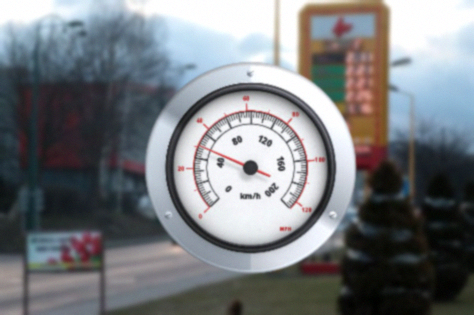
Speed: {"value": 50, "unit": "km/h"}
